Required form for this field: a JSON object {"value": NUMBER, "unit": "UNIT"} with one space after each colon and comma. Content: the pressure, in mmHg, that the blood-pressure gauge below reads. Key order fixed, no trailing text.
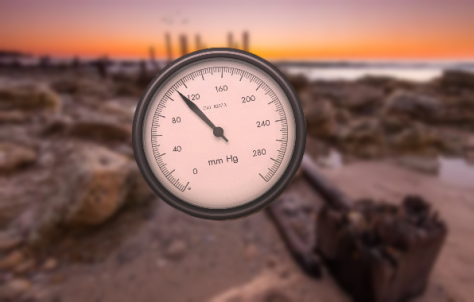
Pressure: {"value": 110, "unit": "mmHg"}
